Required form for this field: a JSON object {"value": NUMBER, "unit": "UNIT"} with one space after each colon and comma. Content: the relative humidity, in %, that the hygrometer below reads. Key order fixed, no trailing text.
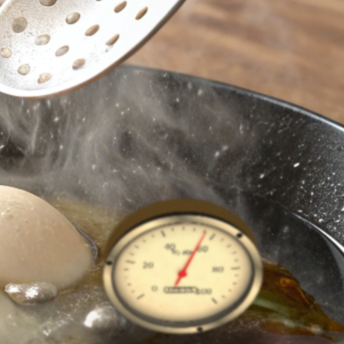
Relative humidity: {"value": 56, "unit": "%"}
